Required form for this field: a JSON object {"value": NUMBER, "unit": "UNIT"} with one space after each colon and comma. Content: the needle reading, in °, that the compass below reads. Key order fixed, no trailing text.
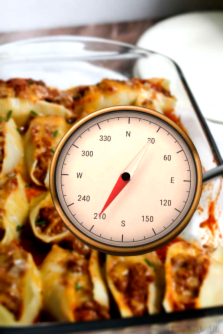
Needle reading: {"value": 210, "unit": "°"}
